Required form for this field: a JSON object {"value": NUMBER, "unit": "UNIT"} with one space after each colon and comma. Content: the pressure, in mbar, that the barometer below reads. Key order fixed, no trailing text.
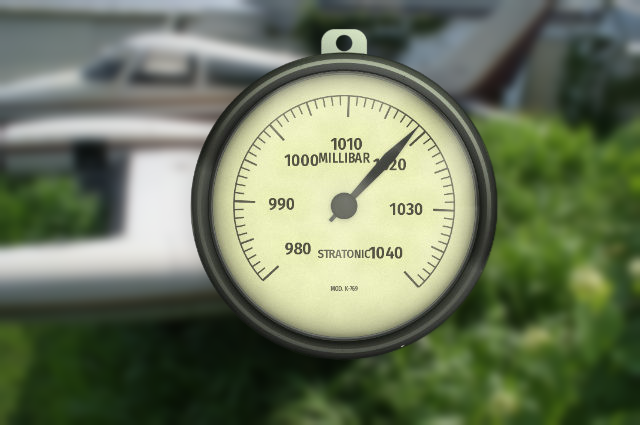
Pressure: {"value": 1019, "unit": "mbar"}
